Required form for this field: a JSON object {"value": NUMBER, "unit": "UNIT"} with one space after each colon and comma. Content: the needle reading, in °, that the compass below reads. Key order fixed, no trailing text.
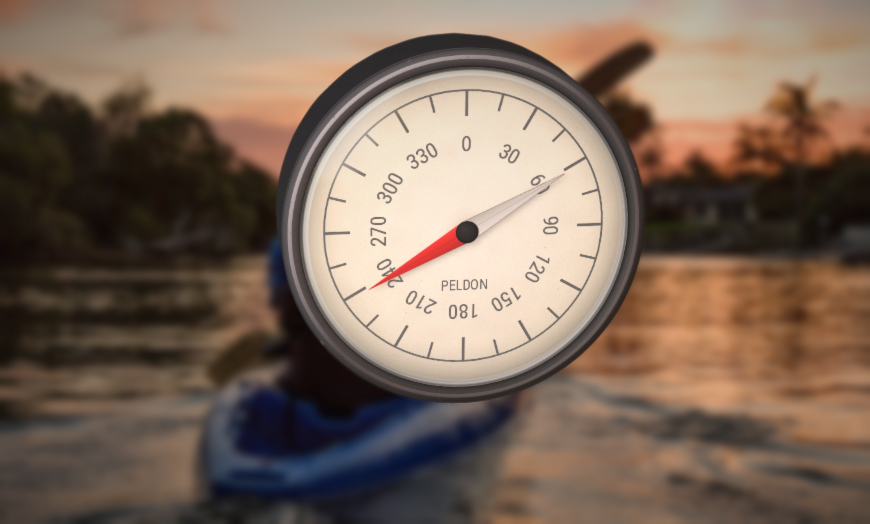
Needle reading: {"value": 240, "unit": "°"}
